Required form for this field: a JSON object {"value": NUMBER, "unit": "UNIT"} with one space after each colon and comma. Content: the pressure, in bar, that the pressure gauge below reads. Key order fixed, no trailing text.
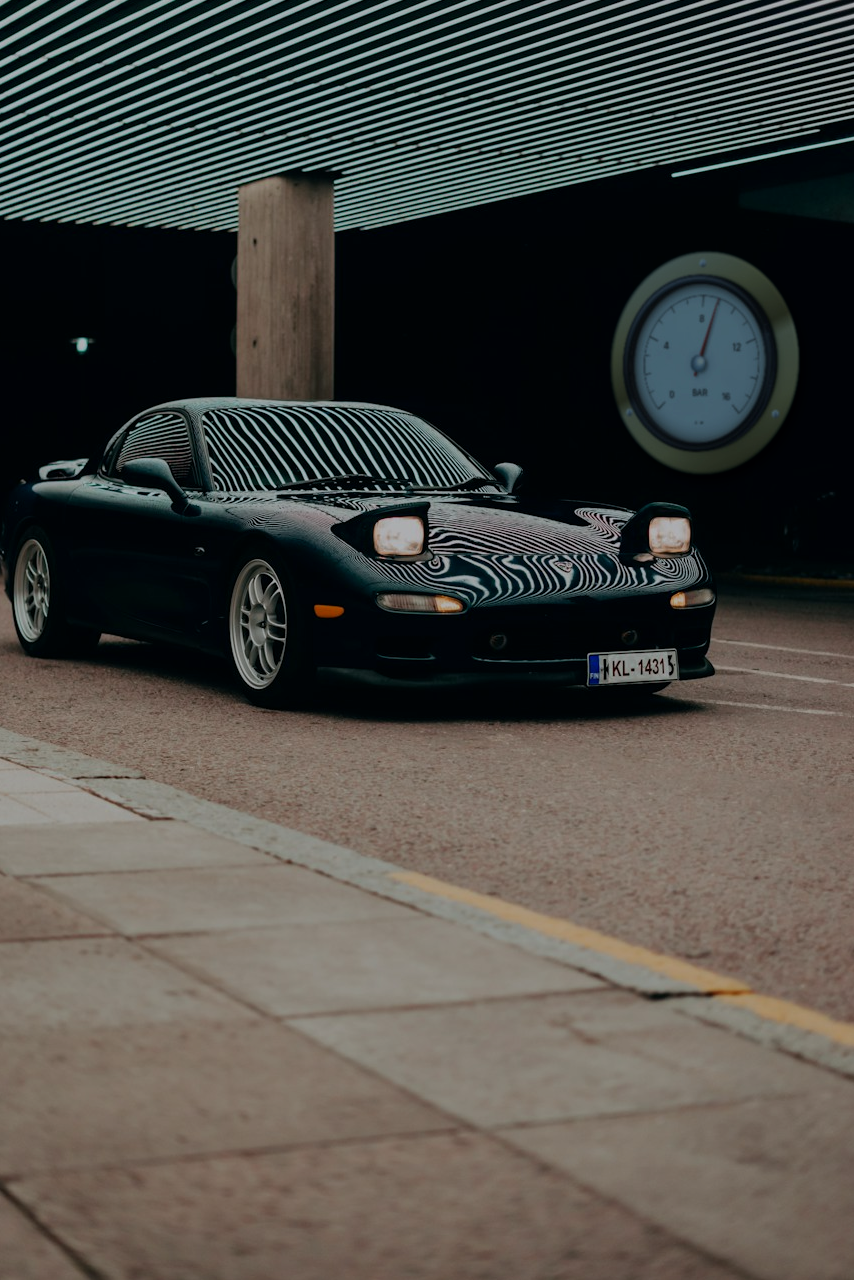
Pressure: {"value": 9, "unit": "bar"}
